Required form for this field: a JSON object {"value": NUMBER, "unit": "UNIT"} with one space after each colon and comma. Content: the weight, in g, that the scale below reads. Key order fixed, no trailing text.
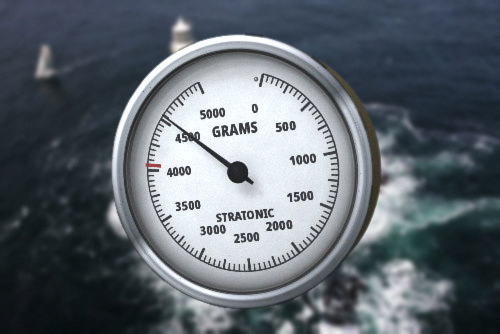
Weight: {"value": 4550, "unit": "g"}
